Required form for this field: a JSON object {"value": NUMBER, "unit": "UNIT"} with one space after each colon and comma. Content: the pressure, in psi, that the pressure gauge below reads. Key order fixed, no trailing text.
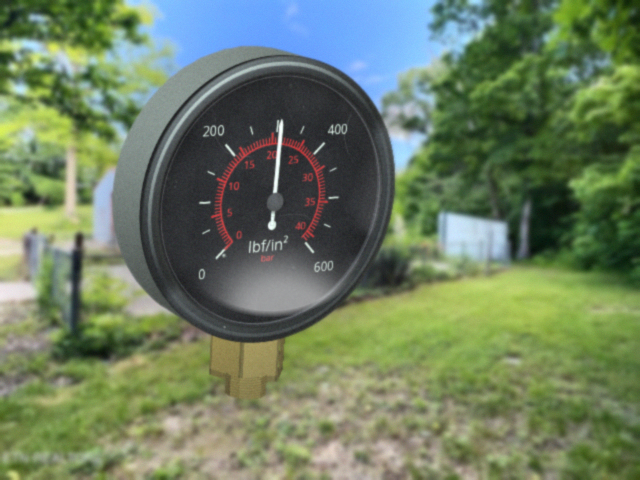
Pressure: {"value": 300, "unit": "psi"}
